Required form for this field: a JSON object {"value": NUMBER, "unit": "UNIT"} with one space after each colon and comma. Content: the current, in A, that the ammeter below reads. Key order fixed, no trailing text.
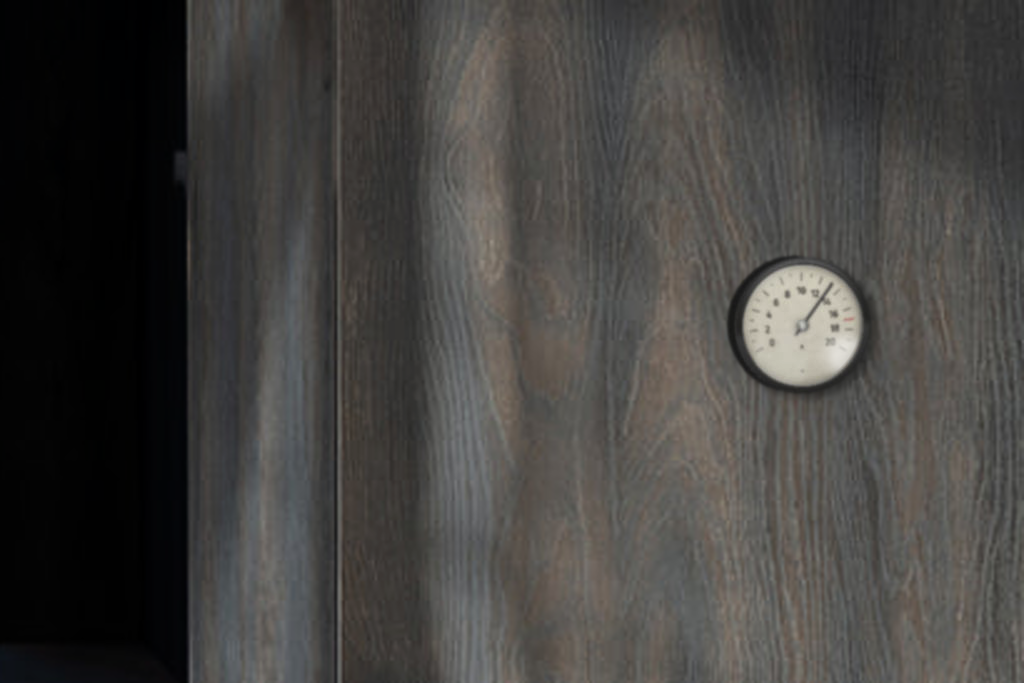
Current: {"value": 13, "unit": "A"}
